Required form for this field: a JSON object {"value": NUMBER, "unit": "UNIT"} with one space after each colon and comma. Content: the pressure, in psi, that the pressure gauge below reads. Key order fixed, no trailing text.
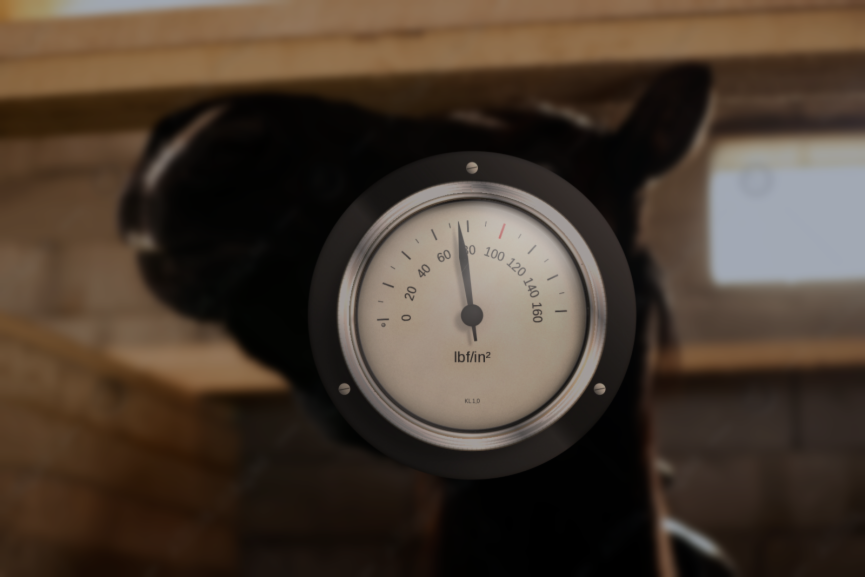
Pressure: {"value": 75, "unit": "psi"}
